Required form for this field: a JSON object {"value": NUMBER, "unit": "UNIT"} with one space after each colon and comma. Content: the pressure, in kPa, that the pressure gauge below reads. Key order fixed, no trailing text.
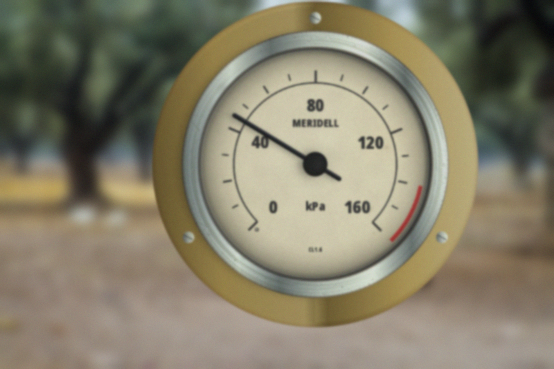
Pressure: {"value": 45, "unit": "kPa"}
